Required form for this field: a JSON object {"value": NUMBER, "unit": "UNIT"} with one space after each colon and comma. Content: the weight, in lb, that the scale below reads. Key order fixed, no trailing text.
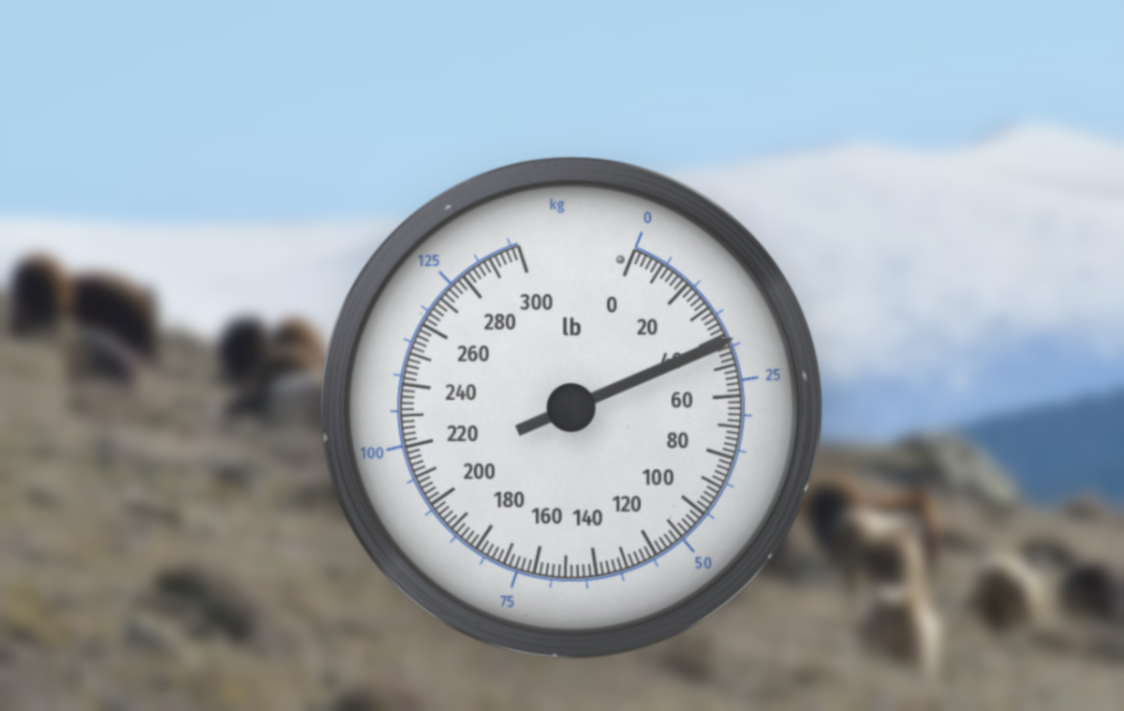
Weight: {"value": 42, "unit": "lb"}
